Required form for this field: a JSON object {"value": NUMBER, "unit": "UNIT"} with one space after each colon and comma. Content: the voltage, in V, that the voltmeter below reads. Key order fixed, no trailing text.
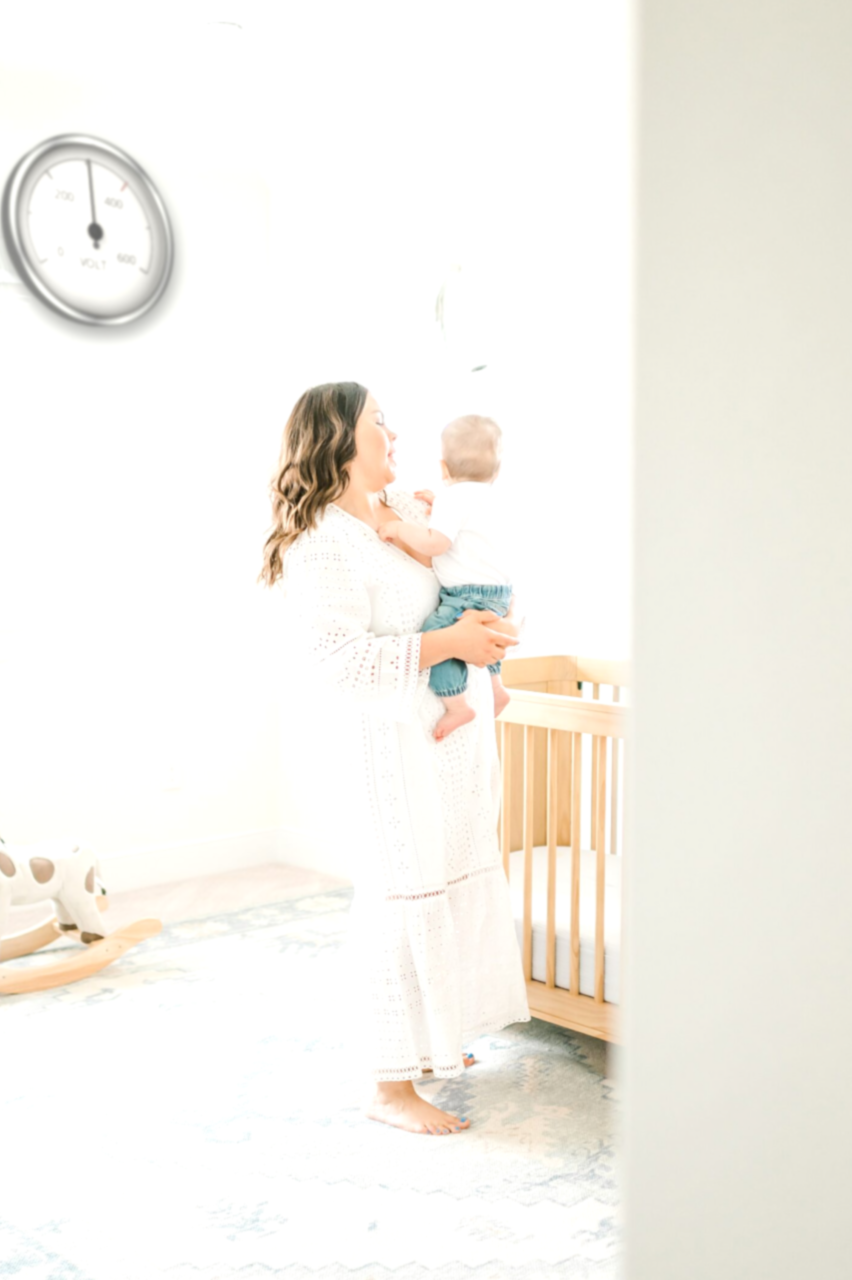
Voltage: {"value": 300, "unit": "V"}
